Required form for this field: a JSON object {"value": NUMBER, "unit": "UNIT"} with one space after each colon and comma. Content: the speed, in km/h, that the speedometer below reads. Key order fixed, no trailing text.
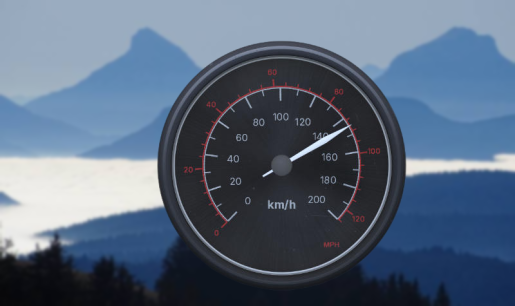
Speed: {"value": 145, "unit": "km/h"}
